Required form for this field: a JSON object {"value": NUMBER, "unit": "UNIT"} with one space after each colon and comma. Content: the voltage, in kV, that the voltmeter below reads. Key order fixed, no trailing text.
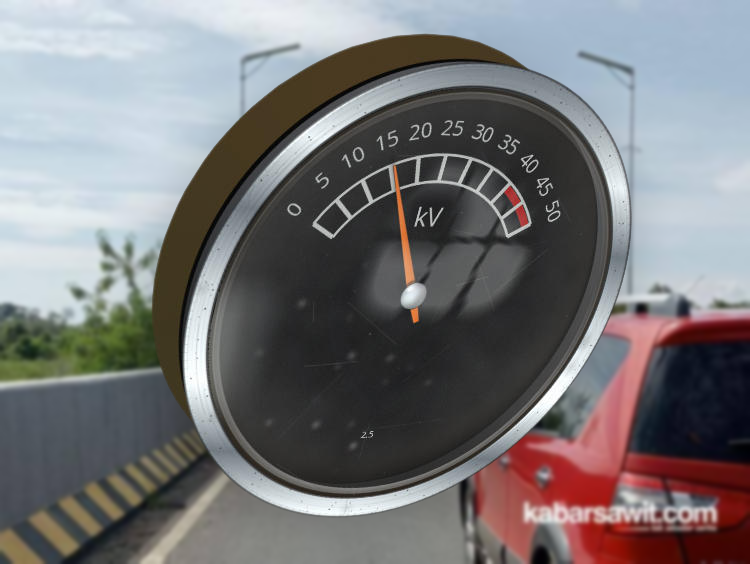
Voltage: {"value": 15, "unit": "kV"}
